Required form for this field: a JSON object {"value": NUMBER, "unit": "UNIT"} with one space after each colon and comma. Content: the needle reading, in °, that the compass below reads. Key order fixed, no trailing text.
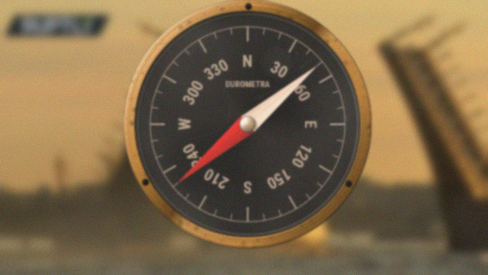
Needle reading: {"value": 230, "unit": "°"}
